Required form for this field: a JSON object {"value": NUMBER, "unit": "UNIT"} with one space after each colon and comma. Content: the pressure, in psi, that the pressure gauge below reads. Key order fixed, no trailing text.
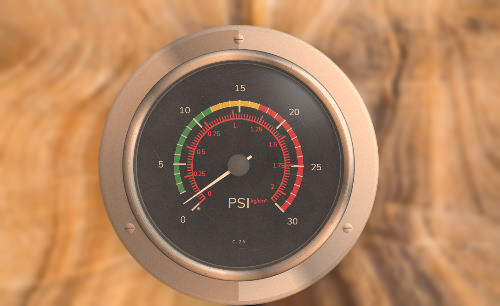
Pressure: {"value": 1, "unit": "psi"}
